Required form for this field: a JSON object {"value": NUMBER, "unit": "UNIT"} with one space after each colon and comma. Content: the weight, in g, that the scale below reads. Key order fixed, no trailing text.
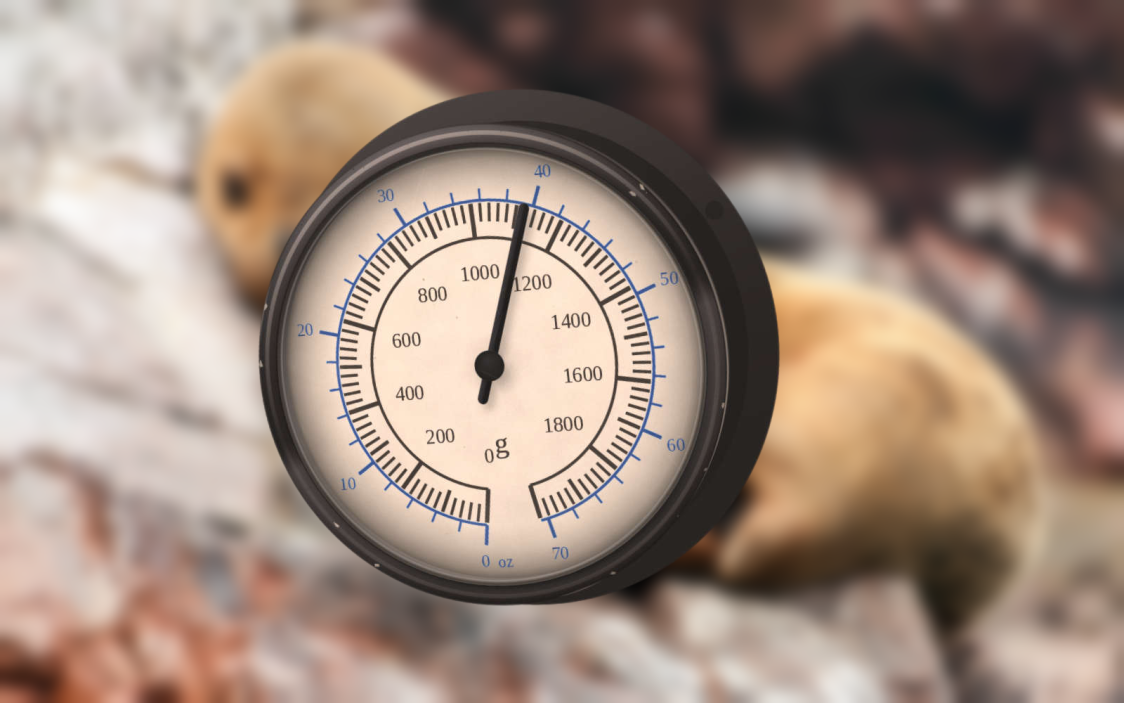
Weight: {"value": 1120, "unit": "g"}
